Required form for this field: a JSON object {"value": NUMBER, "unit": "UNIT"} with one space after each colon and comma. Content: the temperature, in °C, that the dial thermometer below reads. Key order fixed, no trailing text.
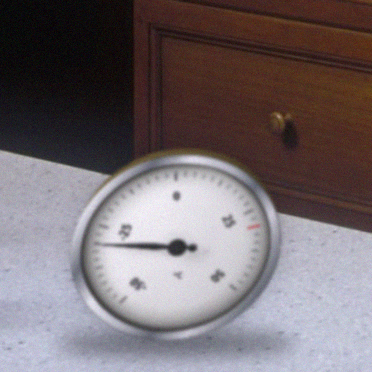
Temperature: {"value": -30, "unit": "°C"}
